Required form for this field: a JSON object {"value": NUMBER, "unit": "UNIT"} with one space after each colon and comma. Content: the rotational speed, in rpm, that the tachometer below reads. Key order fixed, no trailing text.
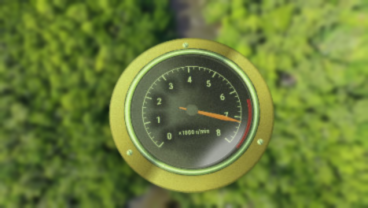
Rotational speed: {"value": 7200, "unit": "rpm"}
